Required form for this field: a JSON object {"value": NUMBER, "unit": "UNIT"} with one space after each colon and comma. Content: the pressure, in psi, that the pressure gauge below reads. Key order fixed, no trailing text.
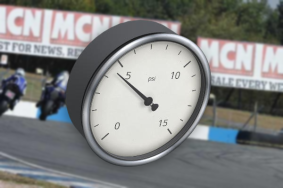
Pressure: {"value": 4.5, "unit": "psi"}
